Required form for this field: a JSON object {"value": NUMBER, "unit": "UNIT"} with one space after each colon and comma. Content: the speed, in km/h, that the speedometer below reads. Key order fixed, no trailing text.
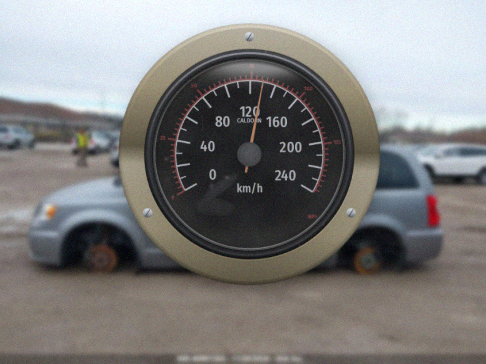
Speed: {"value": 130, "unit": "km/h"}
